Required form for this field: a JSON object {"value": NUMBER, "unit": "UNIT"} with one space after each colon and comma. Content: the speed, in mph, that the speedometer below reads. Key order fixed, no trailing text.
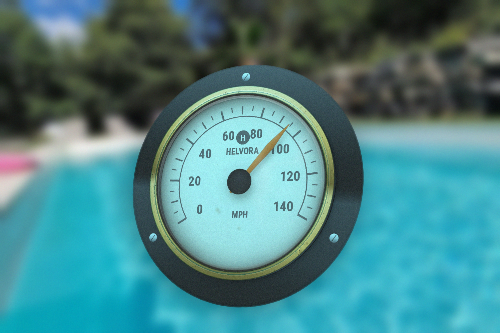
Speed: {"value": 95, "unit": "mph"}
